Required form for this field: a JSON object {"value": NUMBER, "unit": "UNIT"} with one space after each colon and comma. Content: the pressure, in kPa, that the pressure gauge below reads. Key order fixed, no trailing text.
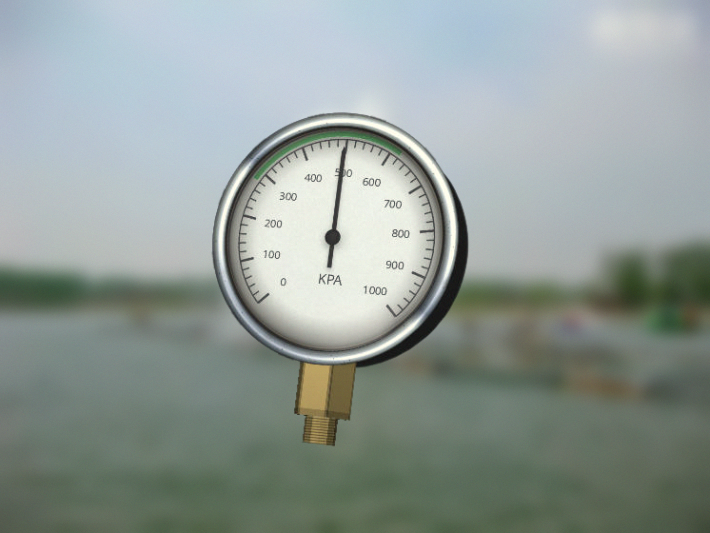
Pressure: {"value": 500, "unit": "kPa"}
